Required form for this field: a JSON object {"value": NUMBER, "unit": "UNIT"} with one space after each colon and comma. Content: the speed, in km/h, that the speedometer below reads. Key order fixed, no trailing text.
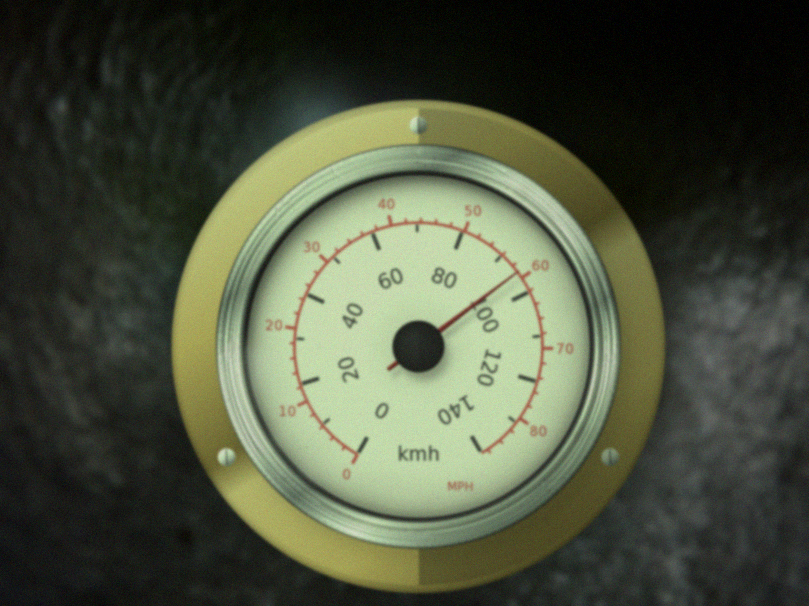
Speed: {"value": 95, "unit": "km/h"}
